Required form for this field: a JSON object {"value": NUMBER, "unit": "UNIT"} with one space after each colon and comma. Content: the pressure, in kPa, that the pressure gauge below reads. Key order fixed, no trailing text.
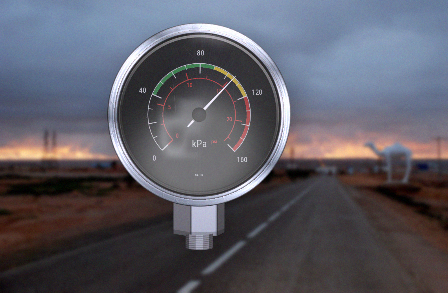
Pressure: {"value": 105, "unit": "kPa"}
